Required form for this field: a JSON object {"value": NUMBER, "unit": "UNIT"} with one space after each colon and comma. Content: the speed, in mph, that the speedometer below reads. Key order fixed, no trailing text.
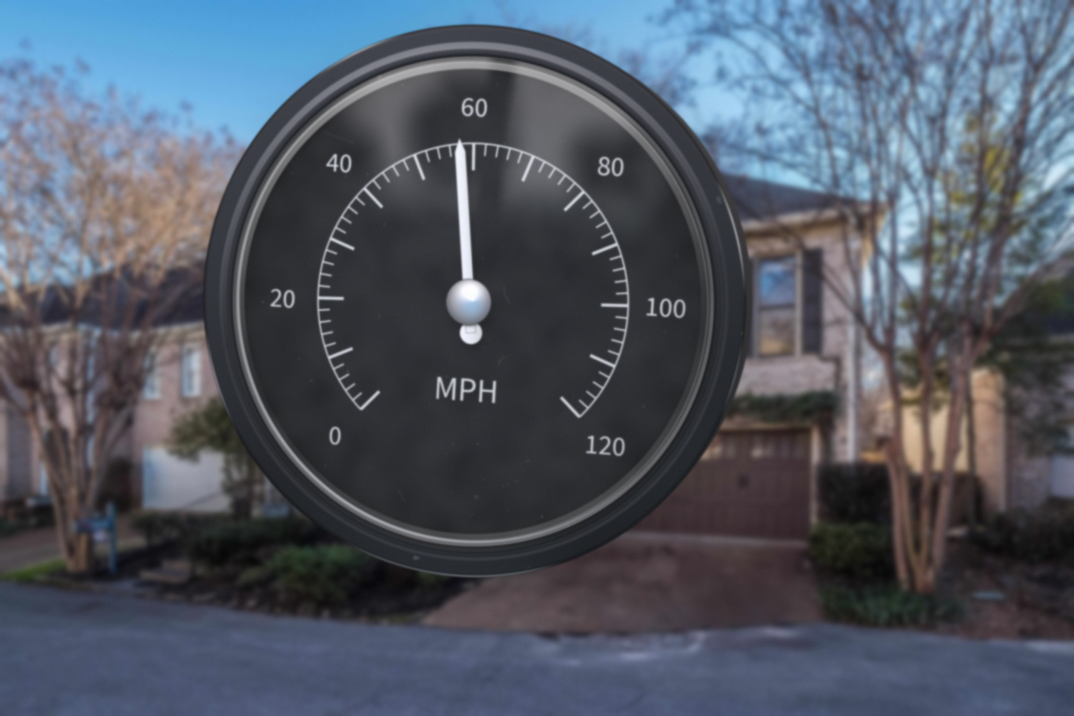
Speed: {"value": 58, "unit": "mph"}
